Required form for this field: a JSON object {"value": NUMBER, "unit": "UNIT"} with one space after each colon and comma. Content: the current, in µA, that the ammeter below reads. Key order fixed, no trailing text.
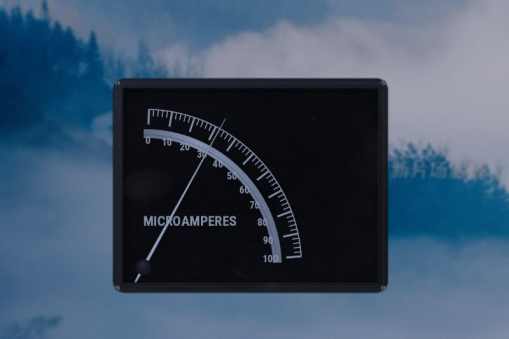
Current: {"value": 32, "unit": "µA"}
